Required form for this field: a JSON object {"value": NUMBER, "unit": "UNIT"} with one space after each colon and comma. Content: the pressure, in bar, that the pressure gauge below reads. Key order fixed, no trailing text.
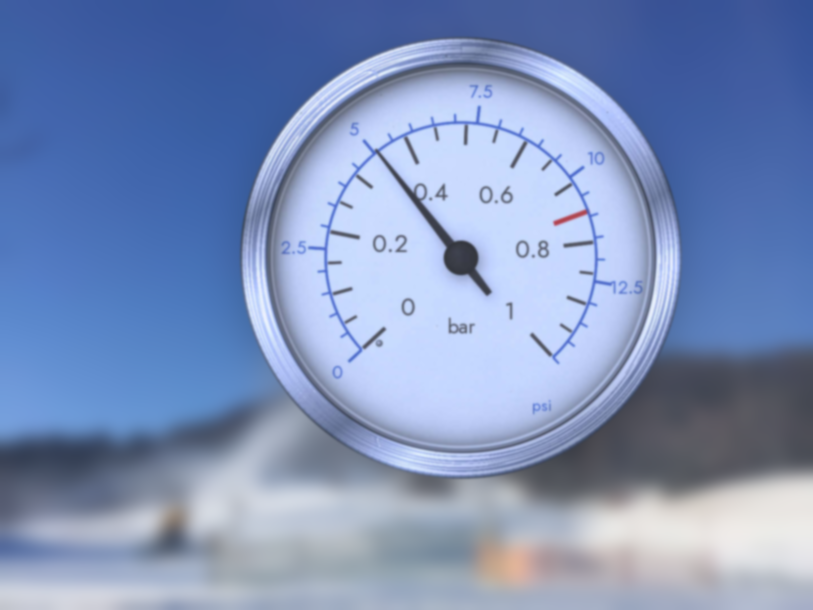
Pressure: {"value": 0.35, "unit": "bar"}
